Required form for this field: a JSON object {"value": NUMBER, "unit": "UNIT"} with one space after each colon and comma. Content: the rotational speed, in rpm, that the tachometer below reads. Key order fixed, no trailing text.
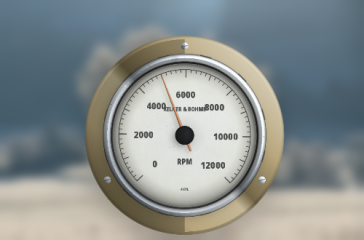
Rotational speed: {"value": 5000, "unit": "rpm"}
